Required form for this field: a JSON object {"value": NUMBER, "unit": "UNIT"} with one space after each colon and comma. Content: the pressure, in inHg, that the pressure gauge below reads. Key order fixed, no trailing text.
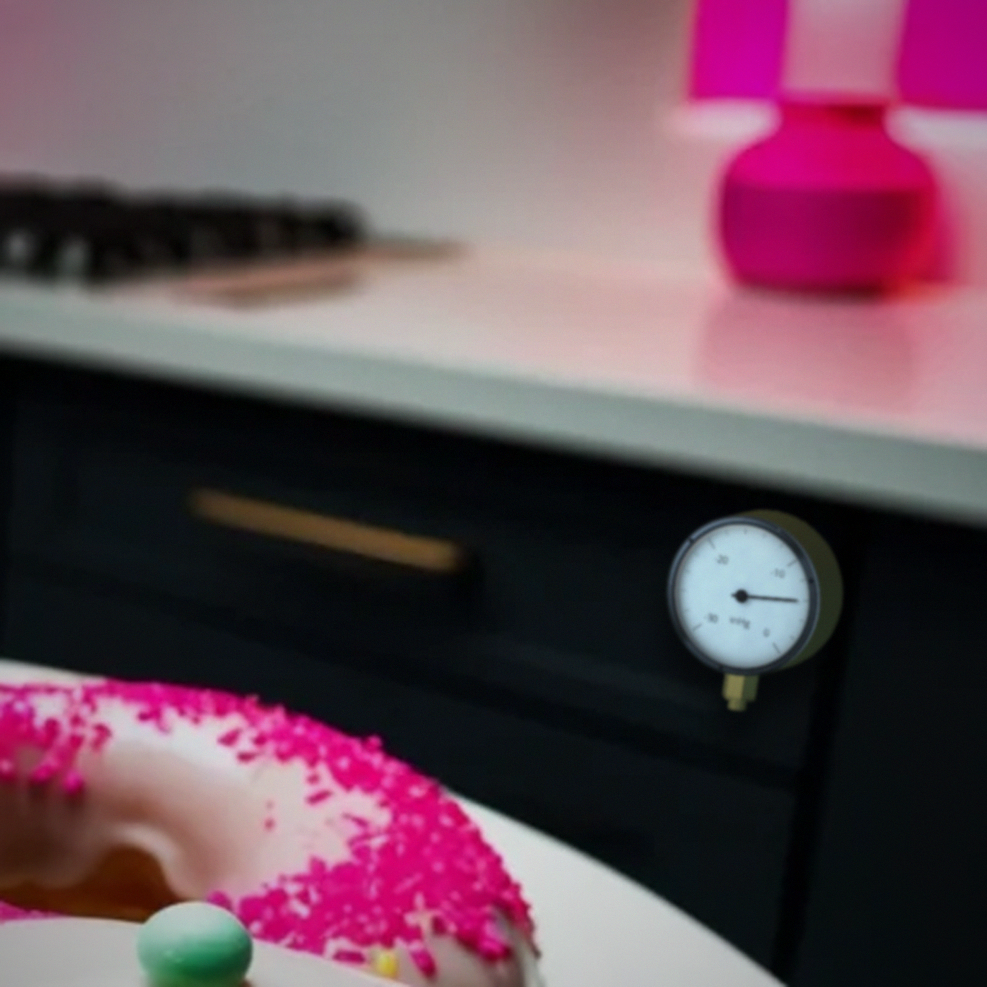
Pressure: {"value": -6, "unit": "inHg"}
